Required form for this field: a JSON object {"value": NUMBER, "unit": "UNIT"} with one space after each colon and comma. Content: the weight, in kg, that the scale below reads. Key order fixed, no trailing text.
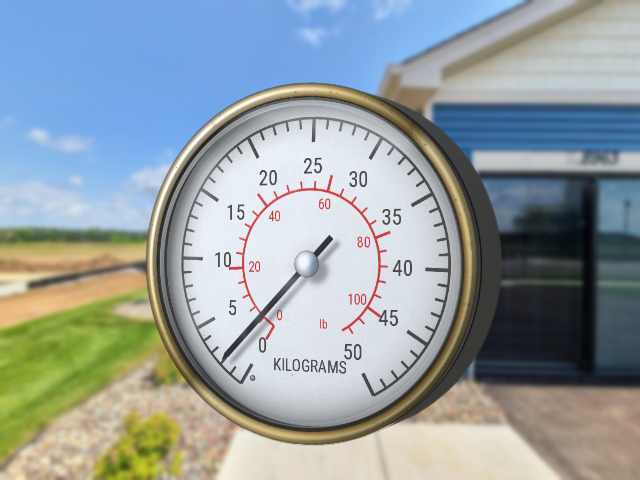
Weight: {"value": 2, "unit": "kg"}
